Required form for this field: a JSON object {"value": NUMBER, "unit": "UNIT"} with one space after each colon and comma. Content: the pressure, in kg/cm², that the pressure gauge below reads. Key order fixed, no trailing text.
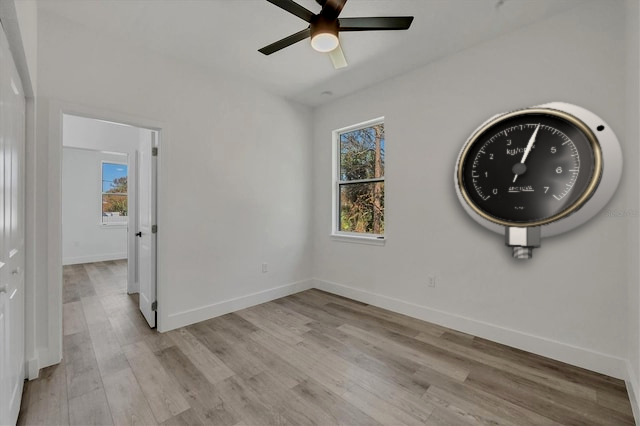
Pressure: {"value": 4, "unit": "kg/cm²"}
